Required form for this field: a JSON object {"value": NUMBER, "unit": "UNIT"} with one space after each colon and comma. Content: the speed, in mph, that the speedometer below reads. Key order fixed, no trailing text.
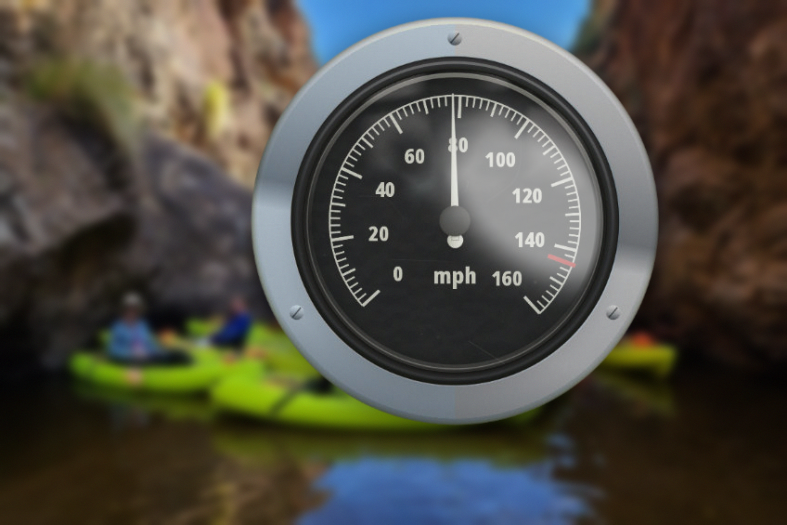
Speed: {"value": 78, "unit": "mph"}
